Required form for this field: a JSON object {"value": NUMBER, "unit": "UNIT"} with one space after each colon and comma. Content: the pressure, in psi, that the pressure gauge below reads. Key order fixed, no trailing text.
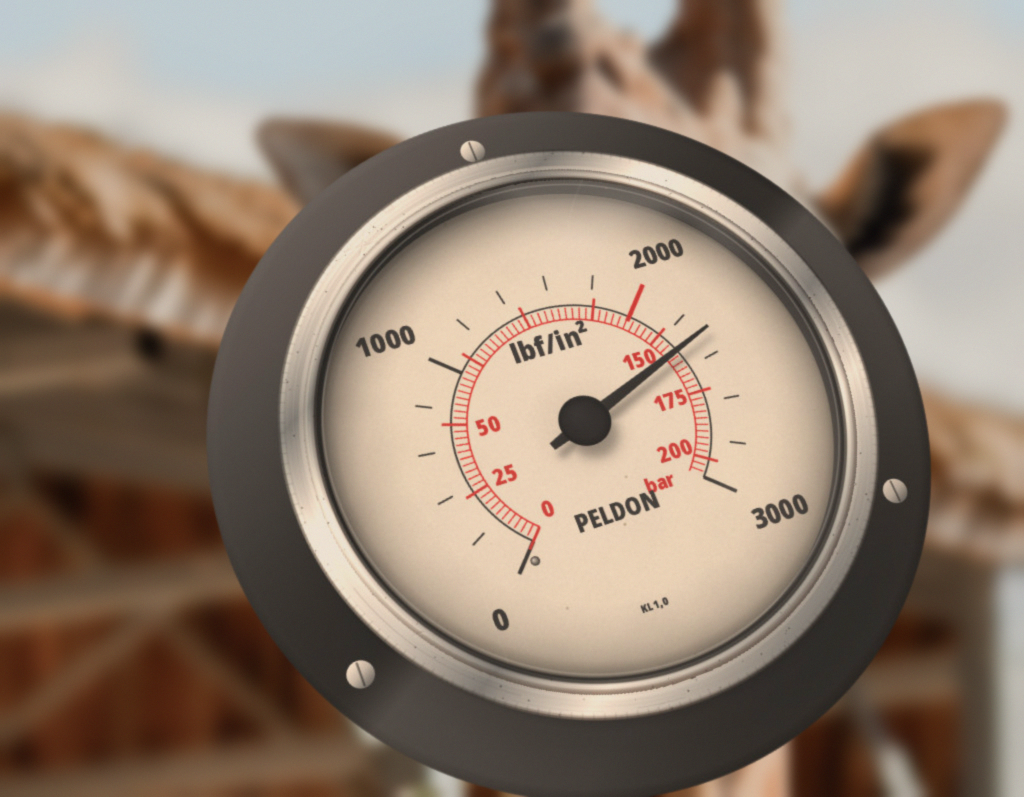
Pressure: {"value": 2300, "unit": "psi"}
